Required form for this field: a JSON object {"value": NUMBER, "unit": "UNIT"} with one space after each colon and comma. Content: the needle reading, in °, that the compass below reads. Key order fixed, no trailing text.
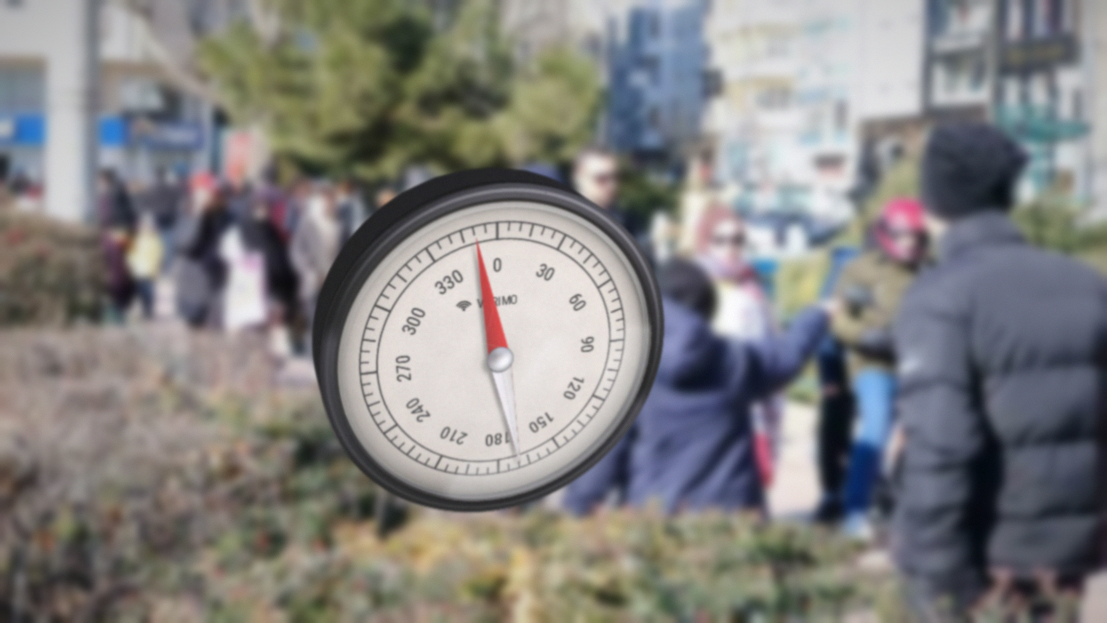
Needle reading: {"value": 350, "unit": "°"}
